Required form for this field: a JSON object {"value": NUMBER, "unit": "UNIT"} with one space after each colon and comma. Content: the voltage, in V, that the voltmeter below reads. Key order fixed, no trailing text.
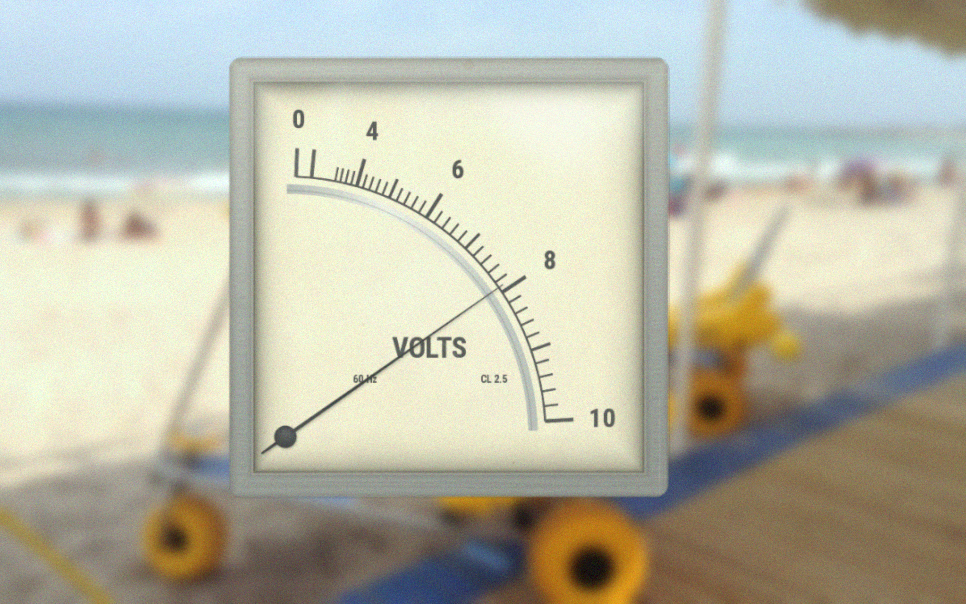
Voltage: {"value": 7.9, "unit": "V"}
